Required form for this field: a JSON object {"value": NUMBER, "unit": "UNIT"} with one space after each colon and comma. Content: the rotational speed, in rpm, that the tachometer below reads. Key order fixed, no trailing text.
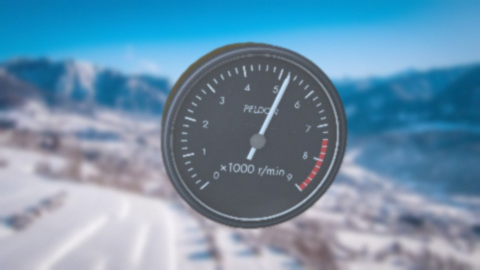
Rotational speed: {"value": 5200, "unit": "rpm"}
